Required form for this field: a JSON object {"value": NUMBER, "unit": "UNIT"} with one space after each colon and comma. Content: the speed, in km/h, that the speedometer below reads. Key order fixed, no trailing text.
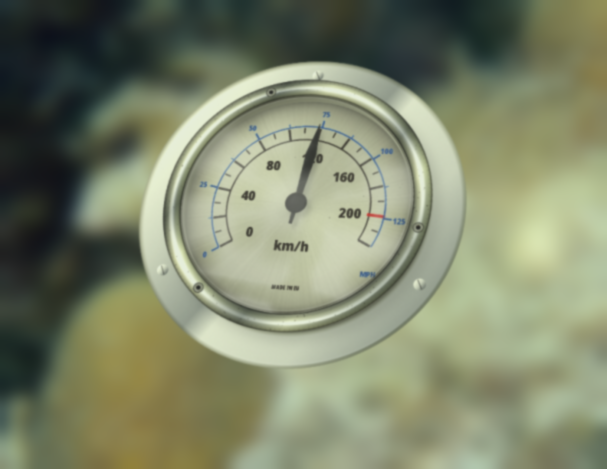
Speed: {"value": 120, "unit": "km/h"}
